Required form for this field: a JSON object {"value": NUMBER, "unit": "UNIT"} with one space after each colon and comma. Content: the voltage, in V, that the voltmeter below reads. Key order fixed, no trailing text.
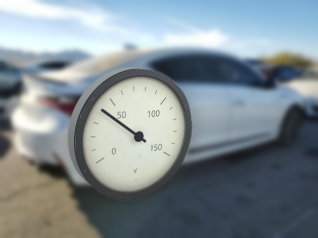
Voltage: {"value": 40, "unit": "V"}
